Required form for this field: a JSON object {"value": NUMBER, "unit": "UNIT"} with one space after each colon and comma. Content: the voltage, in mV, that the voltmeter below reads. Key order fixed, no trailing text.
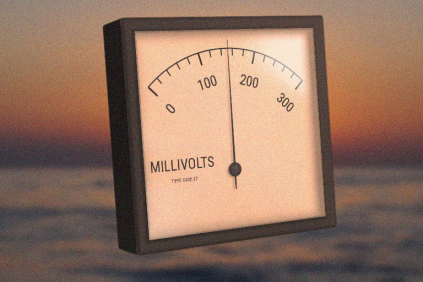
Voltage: {"value": 150, "unit": "mV"}
